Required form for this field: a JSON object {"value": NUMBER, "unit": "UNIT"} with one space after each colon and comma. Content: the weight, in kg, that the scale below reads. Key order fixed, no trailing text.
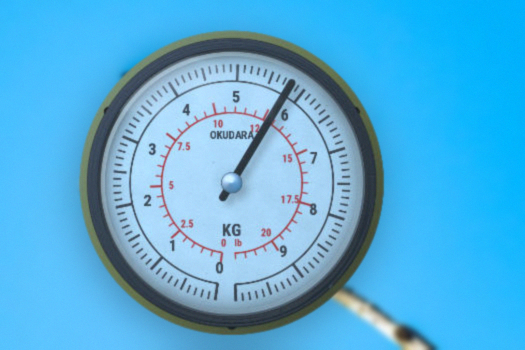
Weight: {"value": 5.8, "unit": "kg"}
